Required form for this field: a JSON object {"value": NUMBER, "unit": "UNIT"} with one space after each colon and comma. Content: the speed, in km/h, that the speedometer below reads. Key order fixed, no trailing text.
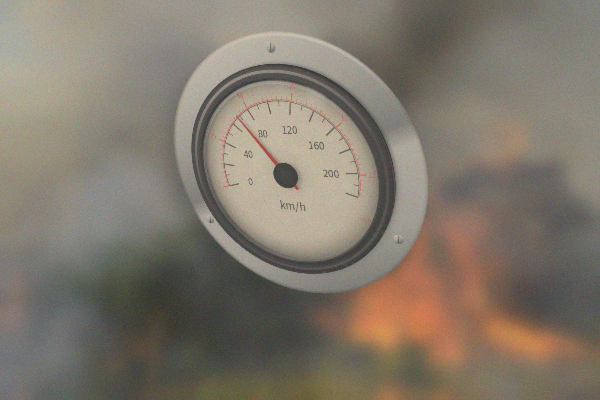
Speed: {"value": 70, "unit": "km/h"}
